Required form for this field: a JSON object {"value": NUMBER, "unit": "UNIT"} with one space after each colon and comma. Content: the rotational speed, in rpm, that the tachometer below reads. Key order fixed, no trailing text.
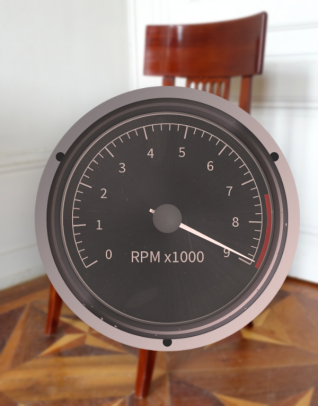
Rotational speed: {"value": 8900, "unit": "rpm"}
